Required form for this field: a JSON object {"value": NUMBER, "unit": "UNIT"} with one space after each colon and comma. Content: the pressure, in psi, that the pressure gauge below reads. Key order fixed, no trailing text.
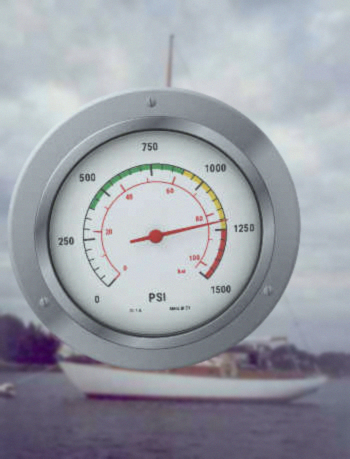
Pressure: {"value": 1200, "unit": "psi"}
